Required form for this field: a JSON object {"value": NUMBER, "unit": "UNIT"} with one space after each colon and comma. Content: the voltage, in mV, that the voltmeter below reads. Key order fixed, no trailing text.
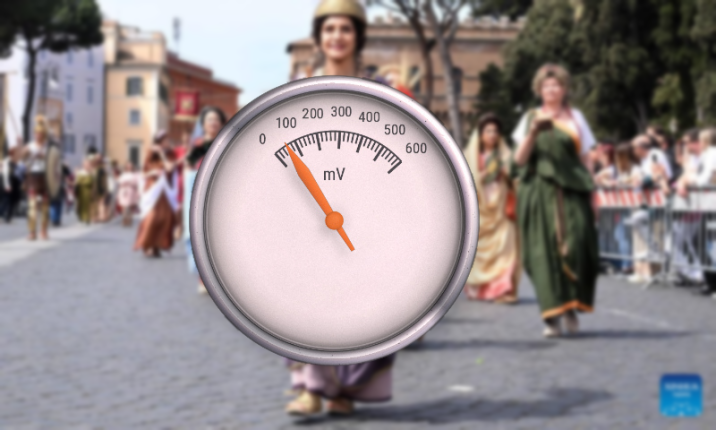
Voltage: {"value": 60, "unit": "mV"}
